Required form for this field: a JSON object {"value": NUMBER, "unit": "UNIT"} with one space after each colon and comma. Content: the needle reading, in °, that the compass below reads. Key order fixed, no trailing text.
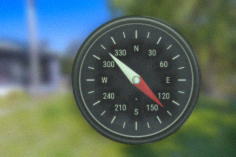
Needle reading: {"value": 135, "unit": "°"}
